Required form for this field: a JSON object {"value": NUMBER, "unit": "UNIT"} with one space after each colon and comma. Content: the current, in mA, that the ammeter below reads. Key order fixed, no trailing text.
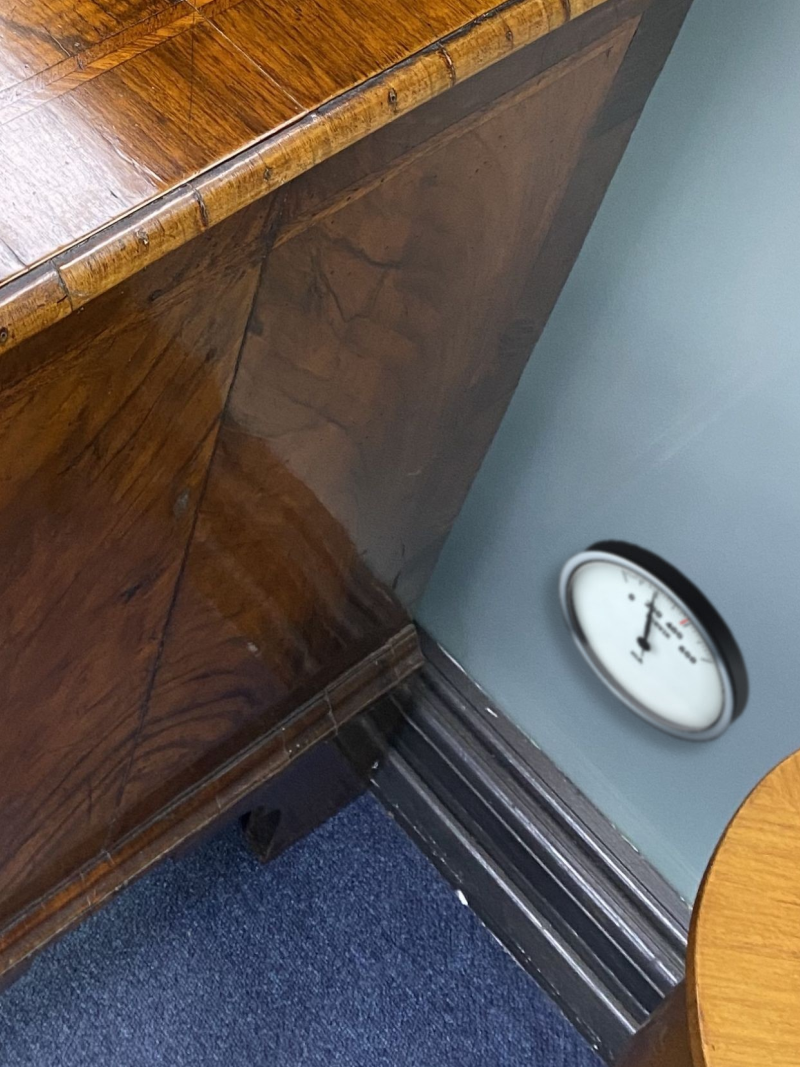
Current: {"value": 200, "unit": "mA"}
